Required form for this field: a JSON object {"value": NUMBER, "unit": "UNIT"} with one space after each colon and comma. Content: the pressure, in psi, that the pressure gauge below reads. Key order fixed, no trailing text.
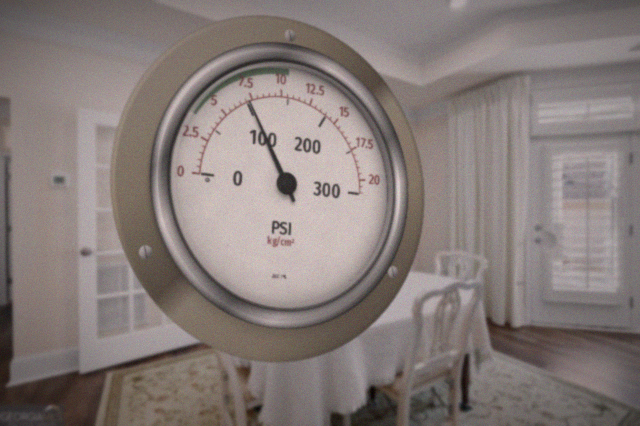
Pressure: {"value": 100, "unit": "psi"}
